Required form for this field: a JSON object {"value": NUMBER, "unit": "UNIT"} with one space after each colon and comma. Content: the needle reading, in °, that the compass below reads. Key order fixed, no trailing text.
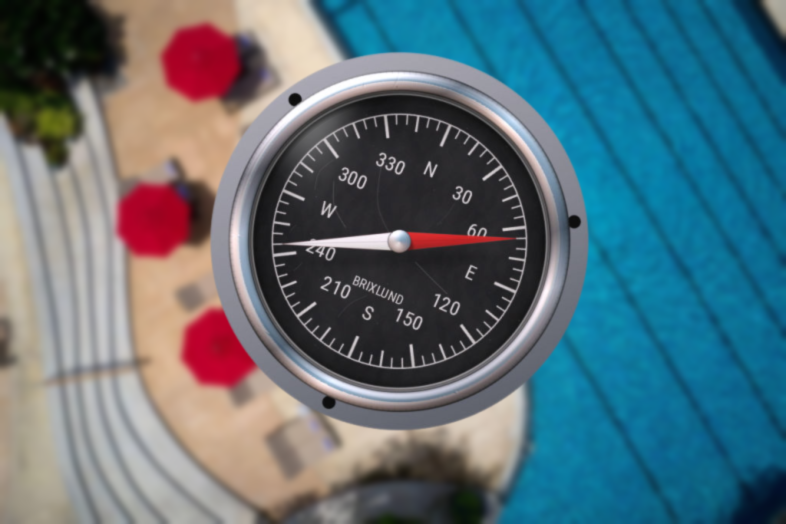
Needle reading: {"value": 65, "unit": "°"}
